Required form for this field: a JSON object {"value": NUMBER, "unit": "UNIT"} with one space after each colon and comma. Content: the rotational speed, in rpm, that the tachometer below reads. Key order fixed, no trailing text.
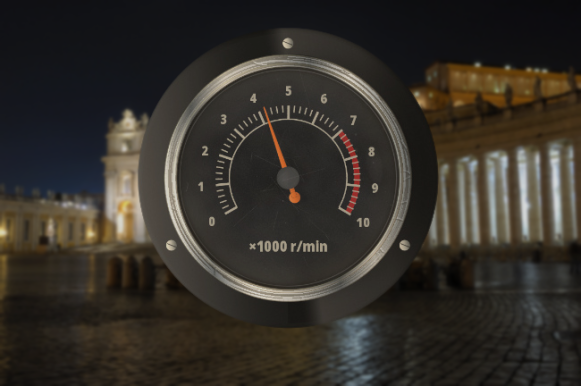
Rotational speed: {"value": 4200, "unit": "rpm"}
